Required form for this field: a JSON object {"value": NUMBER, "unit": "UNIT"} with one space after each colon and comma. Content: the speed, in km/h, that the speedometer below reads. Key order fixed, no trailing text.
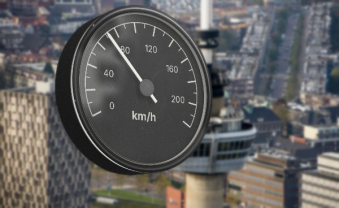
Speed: {"value": 70, "unit": "km/h"}
